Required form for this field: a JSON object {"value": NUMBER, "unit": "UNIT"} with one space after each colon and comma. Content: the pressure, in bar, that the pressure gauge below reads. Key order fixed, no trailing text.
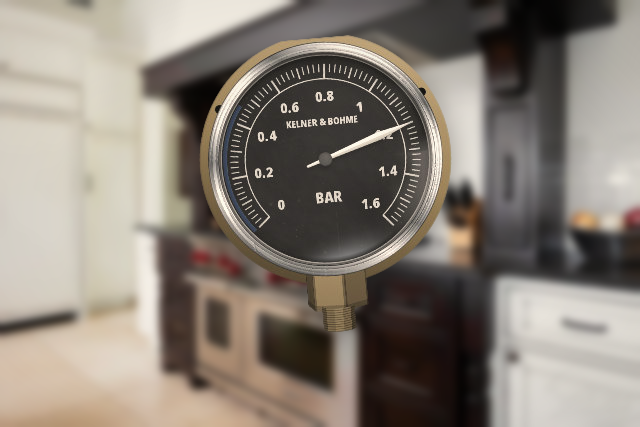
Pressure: {"value": 1.2, "unit": "bar"}
